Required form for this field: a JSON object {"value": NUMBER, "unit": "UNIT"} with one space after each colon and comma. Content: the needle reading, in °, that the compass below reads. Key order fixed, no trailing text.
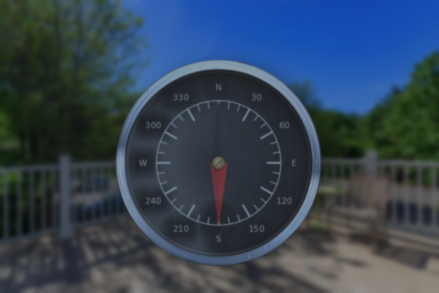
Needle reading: {"value": 180, "unit": "°"}
